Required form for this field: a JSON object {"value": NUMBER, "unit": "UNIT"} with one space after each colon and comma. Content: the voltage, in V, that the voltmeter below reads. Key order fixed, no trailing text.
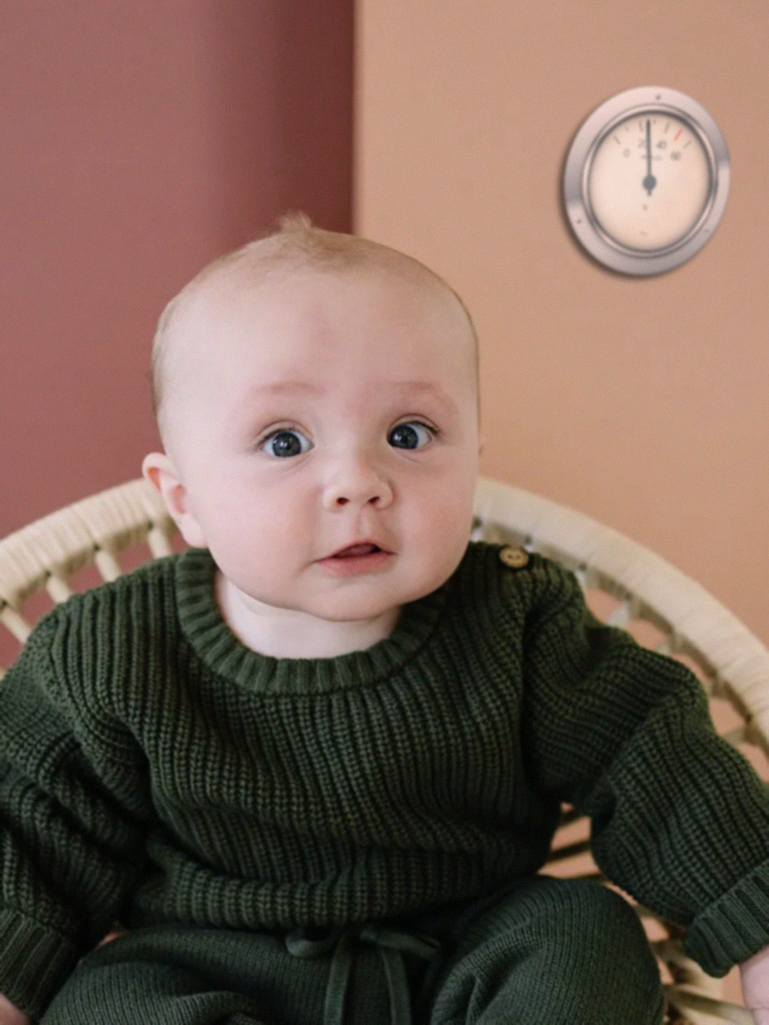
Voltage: {"value": 25, "unit": "V"}
